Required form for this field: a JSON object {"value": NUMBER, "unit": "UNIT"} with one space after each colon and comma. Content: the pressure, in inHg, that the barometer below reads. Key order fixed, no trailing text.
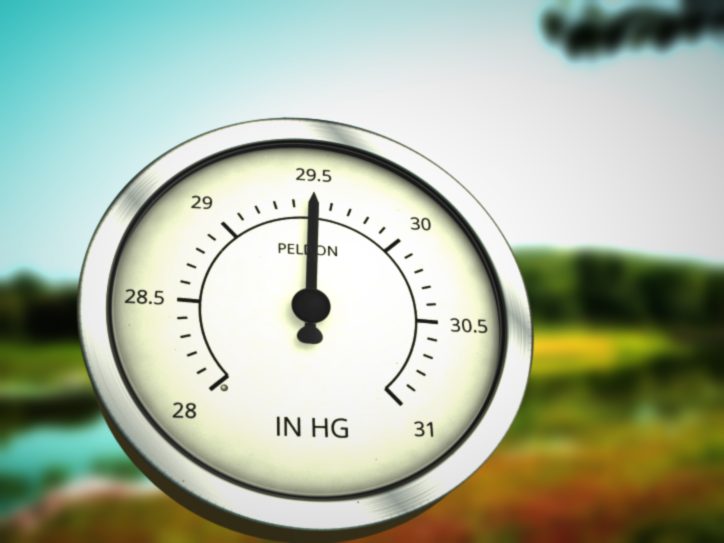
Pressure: {"value": 29.5, "unit": "inHg"}
